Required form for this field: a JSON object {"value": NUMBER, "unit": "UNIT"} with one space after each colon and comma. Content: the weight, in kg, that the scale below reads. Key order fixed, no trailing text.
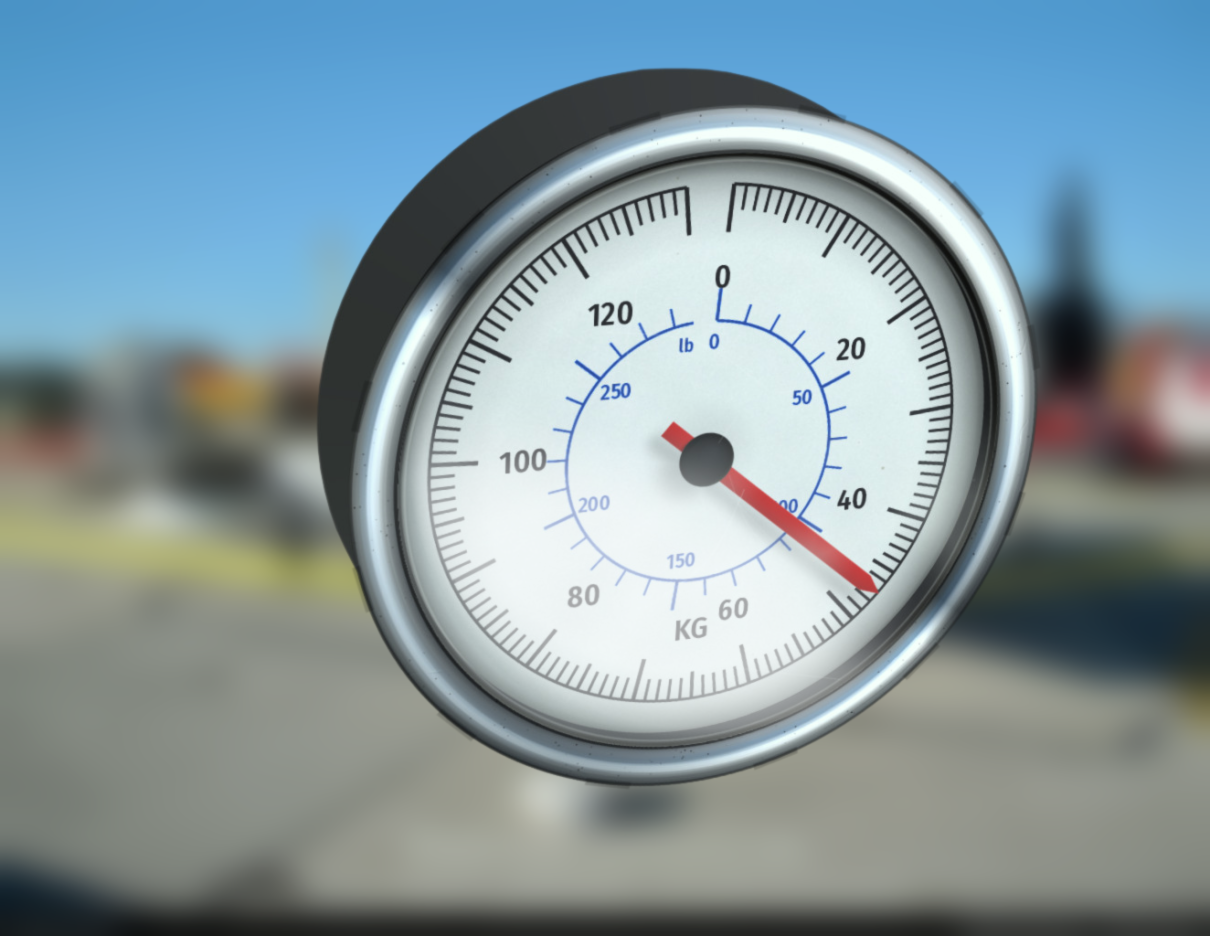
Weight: {"value": 47, "unit": "kg"}
